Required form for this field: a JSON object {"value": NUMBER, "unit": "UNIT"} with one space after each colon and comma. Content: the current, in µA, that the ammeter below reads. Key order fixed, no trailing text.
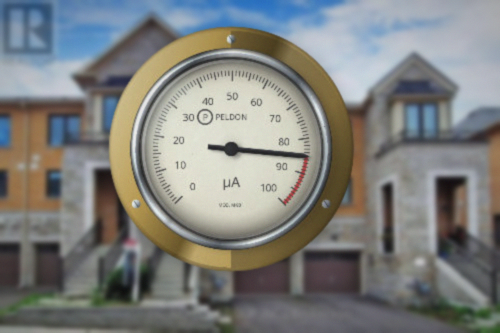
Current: {"value": 85, "unit": "µA"}
